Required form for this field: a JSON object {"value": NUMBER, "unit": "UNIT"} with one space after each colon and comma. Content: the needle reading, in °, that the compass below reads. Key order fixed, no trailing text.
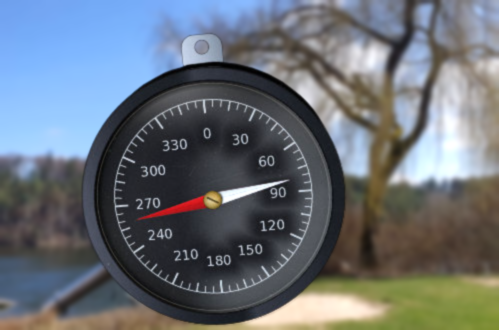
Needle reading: {"value": 260, "unit": "°"}
